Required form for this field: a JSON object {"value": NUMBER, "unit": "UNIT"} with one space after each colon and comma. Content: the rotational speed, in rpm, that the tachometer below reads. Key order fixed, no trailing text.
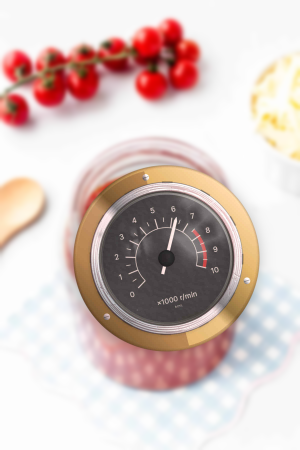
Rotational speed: {"value": 6250, "unit": "rpm"}
